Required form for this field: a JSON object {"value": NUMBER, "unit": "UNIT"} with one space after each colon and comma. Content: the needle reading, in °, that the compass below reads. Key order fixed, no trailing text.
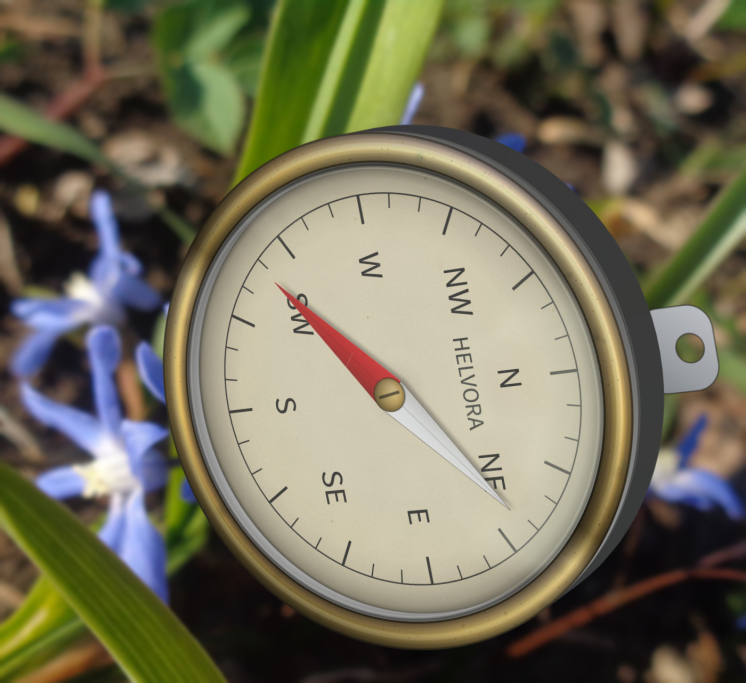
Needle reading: {"value": 230, "unit": "°"}
